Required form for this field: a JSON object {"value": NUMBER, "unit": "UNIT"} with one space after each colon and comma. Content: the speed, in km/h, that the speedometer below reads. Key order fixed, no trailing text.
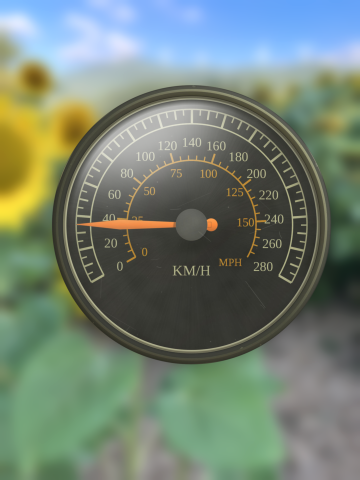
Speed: {"value": 35, "unit": "km/h"}
